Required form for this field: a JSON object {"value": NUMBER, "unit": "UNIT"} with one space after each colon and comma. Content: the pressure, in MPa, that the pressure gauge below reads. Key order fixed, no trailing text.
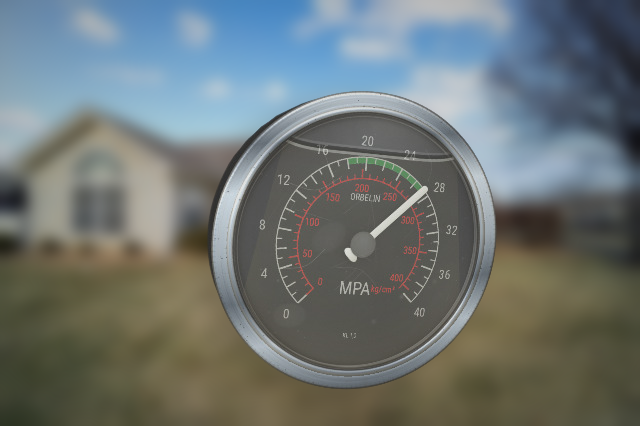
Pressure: {"value": 27, "unit": "MPa"}
